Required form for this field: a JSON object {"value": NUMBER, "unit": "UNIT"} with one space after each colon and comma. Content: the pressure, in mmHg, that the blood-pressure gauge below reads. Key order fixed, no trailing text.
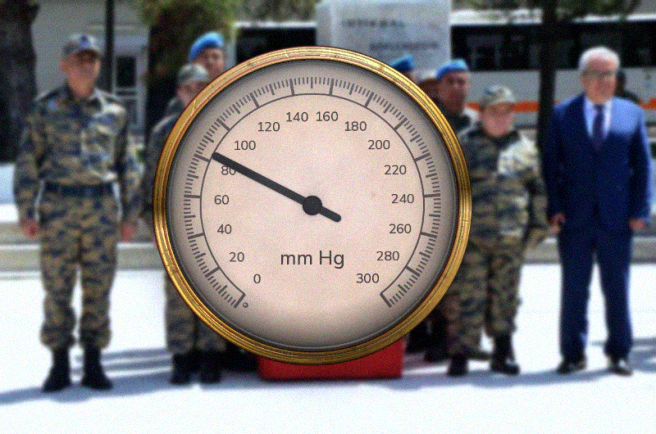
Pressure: {"value": 84, "unit": "mmHg"}
